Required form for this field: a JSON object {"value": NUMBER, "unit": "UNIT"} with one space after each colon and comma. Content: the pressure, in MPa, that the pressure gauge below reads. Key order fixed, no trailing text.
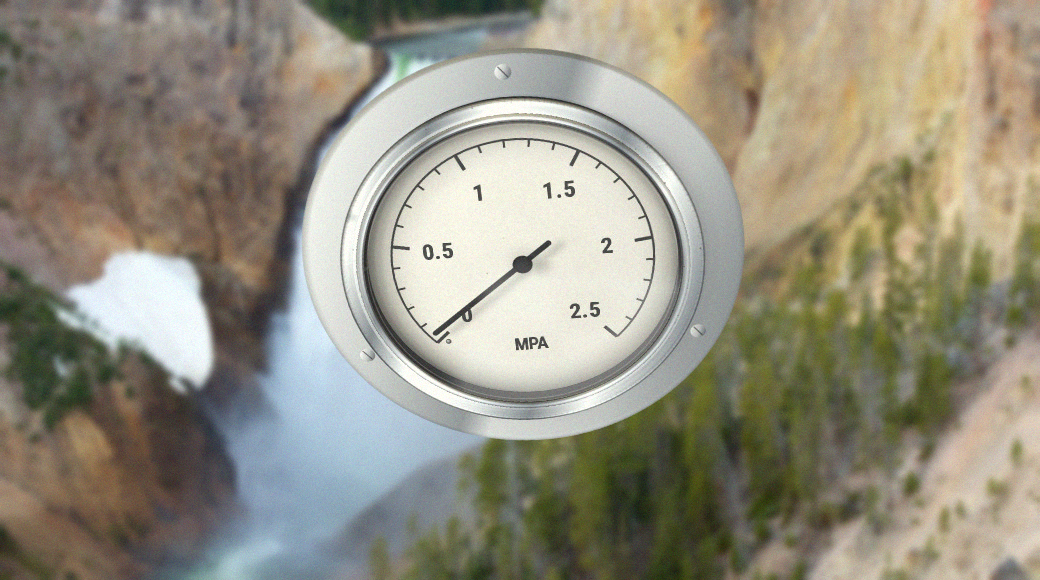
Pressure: {"value": 0.05, "unit": "MPa"}
